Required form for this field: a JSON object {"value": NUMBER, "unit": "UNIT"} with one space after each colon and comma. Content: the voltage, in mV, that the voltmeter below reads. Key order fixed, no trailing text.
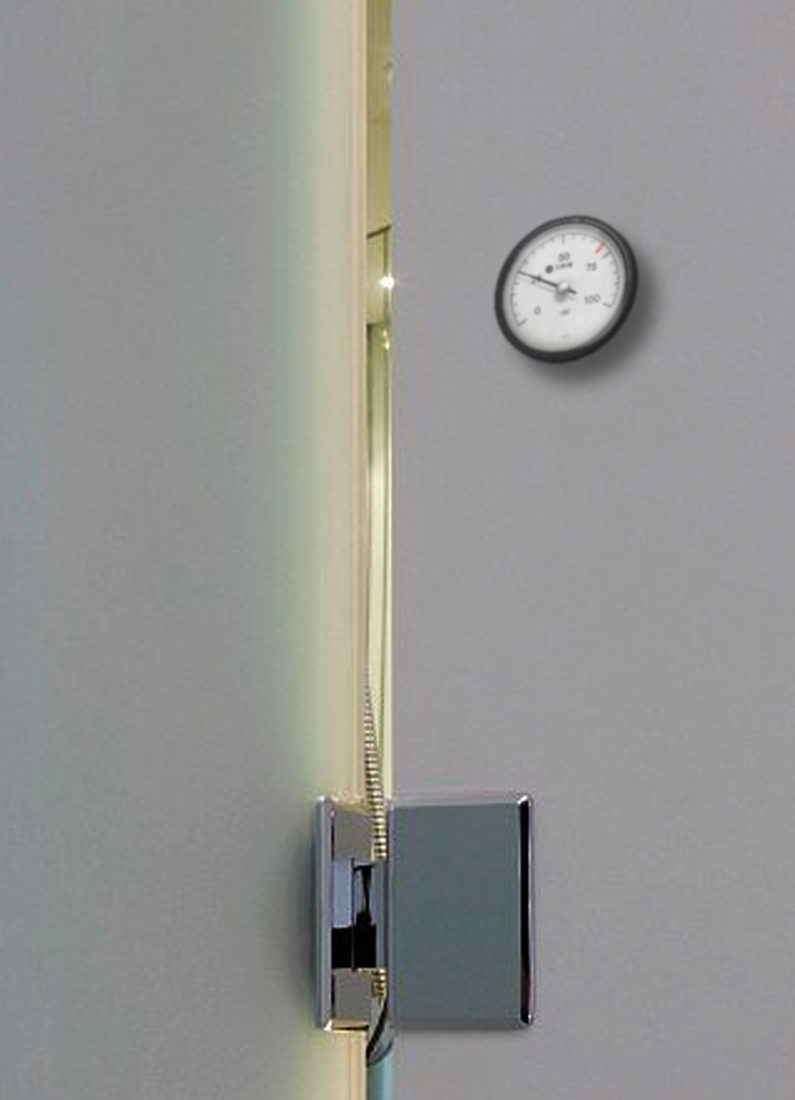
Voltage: {"value": 25, "unit": "mV"}
